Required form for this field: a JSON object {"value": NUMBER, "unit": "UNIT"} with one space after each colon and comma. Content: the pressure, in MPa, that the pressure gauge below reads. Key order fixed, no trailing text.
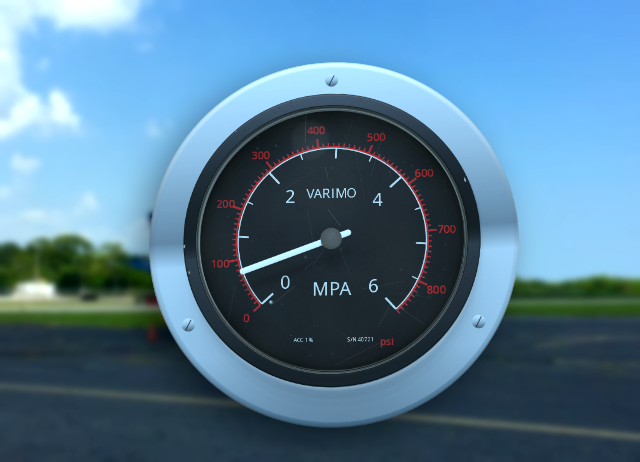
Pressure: {"value": 0.5, "unit": "MPa"}
